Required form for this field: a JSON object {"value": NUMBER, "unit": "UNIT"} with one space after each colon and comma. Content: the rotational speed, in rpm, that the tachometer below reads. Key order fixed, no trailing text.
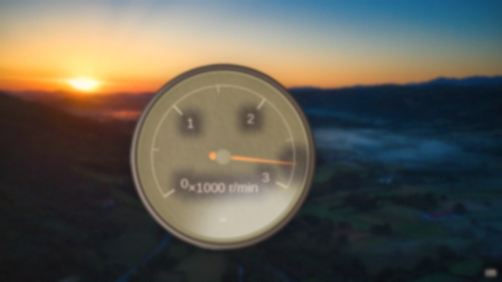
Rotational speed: {"value": 2750, "unit": "rpm"}
